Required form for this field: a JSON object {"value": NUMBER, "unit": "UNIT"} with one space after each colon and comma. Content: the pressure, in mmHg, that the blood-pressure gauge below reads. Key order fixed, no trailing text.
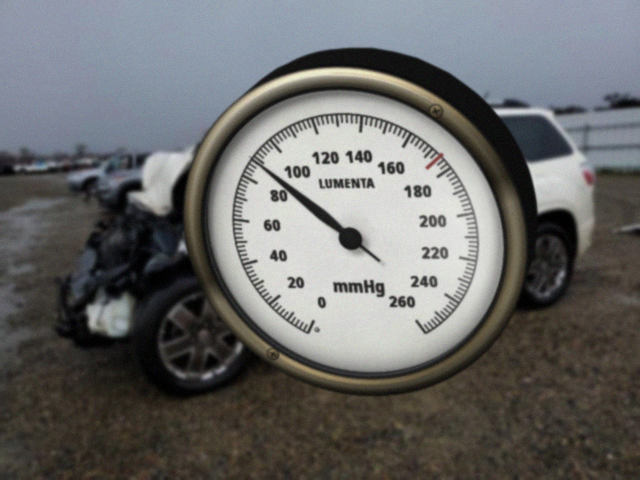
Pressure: {"value": 90, "unit": "mmHg"}
